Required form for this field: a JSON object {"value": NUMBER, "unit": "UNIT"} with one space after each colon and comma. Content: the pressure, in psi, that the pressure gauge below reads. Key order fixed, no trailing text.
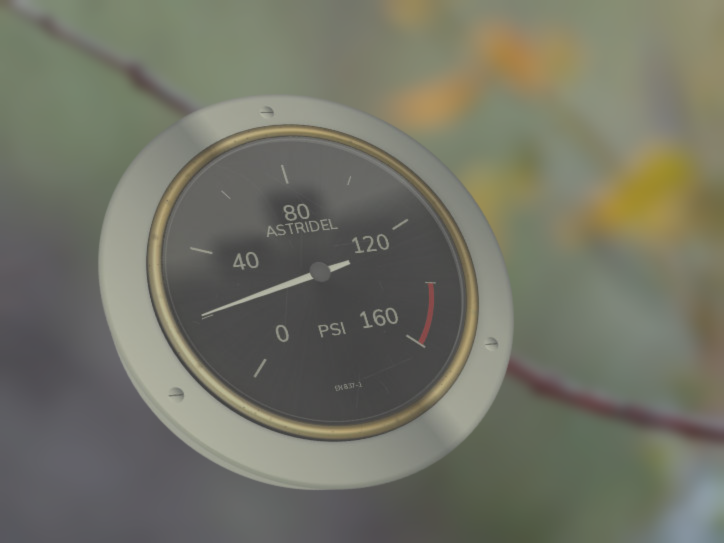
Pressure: {"value": 20, "unit": "psi"}
